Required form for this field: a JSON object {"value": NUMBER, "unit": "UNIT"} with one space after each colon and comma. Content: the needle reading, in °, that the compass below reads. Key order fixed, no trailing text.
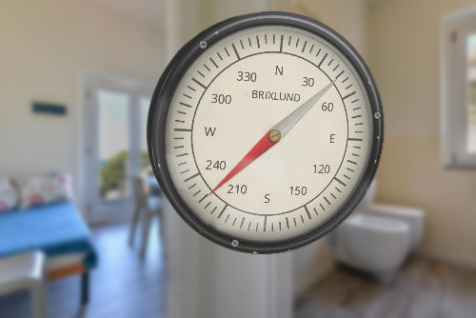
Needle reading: {"value": 225, "unit": "°"}
